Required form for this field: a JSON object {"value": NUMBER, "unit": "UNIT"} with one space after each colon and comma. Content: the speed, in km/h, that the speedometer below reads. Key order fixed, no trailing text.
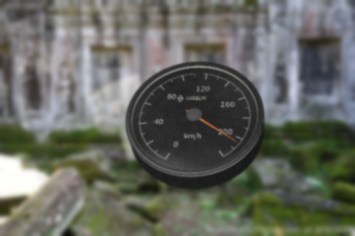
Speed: {"value": 205, "unit": "km/h"}
